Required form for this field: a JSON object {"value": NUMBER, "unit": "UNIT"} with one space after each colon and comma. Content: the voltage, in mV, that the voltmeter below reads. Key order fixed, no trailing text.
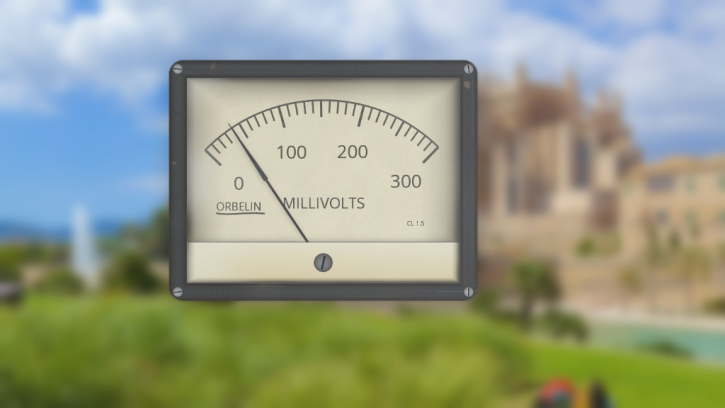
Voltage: {"value": 40, "unit": "mV"}
